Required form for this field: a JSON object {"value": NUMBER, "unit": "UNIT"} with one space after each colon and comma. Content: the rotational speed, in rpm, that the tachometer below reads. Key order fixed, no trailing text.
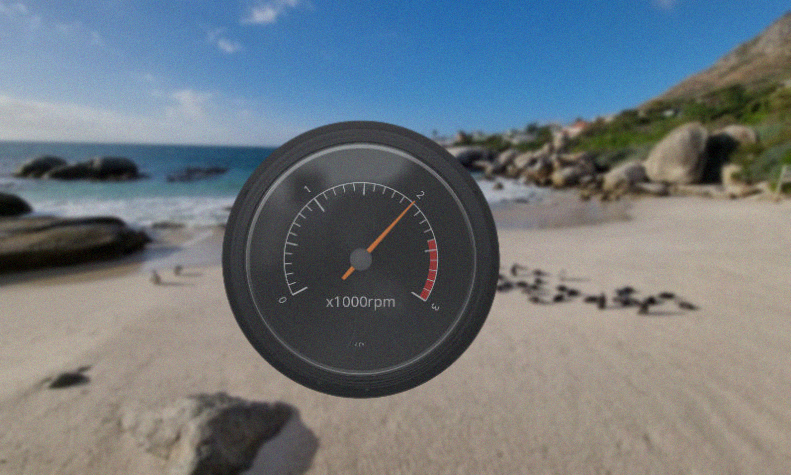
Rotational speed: {"value": 2000, "unit": "rpm"}
